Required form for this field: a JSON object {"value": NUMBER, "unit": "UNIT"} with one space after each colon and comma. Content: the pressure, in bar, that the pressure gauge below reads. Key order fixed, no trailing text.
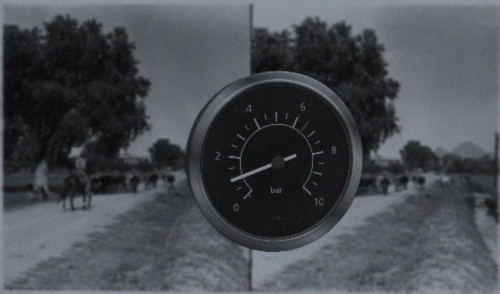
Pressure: {"value": 1, "unit": "bar"}
